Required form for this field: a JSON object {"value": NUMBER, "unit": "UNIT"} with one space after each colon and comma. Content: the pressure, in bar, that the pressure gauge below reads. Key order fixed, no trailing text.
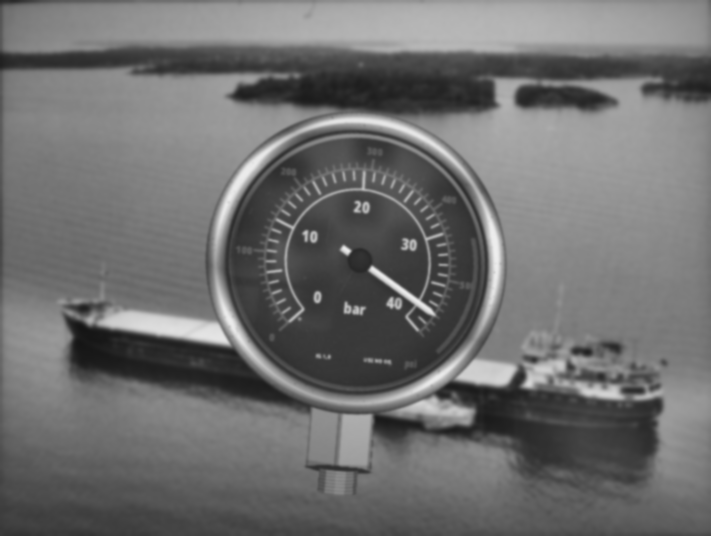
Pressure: {"value": 38, "unit": "bar"}
